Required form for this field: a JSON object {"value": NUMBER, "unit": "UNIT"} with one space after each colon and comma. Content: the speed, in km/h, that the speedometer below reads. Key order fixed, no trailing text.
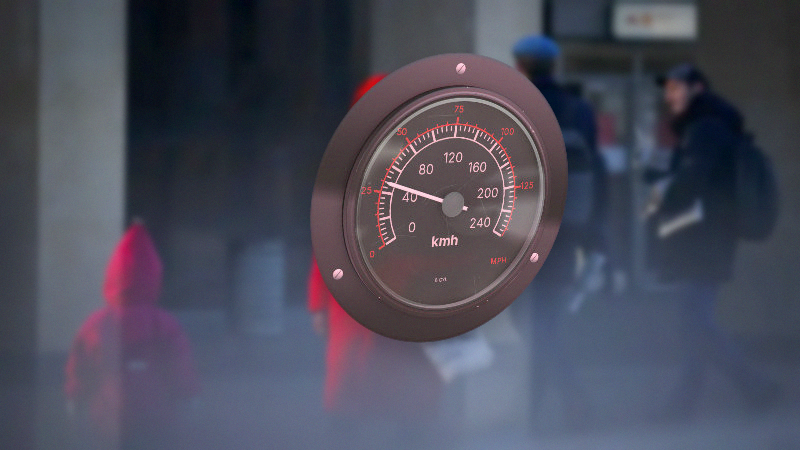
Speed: {"value": 48, "unit": "km/h"}
